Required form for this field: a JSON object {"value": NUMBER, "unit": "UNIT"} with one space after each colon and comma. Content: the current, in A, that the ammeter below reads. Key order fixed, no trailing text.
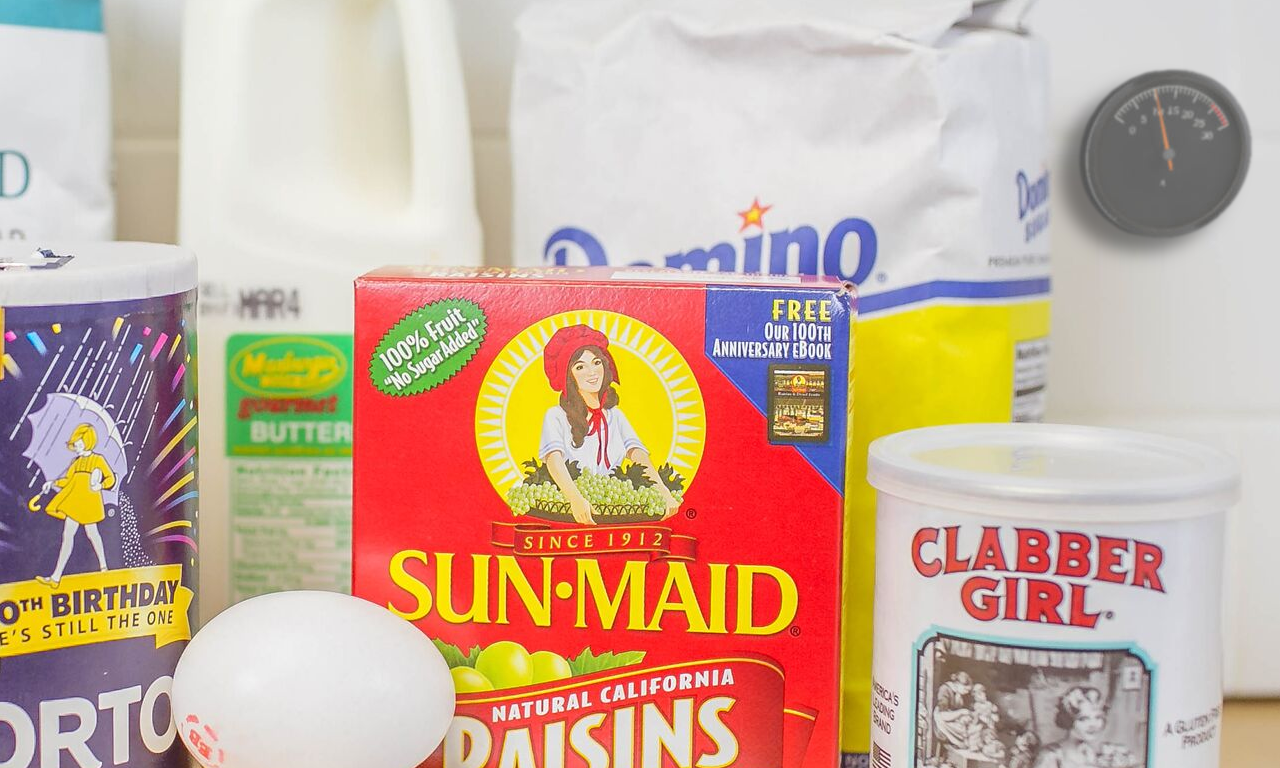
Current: {"value": 10, "unit": "A"}
